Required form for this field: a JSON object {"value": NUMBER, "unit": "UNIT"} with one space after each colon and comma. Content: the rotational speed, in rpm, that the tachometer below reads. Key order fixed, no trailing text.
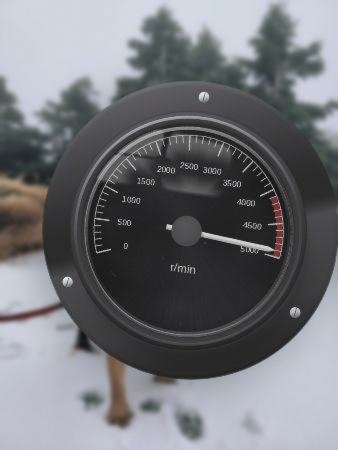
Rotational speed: {"value": 4900, "unit": "rpm"}
